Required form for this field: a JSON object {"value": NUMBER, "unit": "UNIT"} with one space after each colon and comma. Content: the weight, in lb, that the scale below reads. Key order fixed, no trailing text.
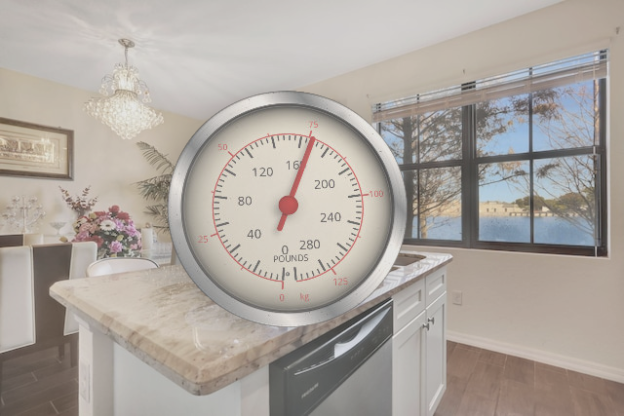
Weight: {"value": 168, "unit": "lb"}
